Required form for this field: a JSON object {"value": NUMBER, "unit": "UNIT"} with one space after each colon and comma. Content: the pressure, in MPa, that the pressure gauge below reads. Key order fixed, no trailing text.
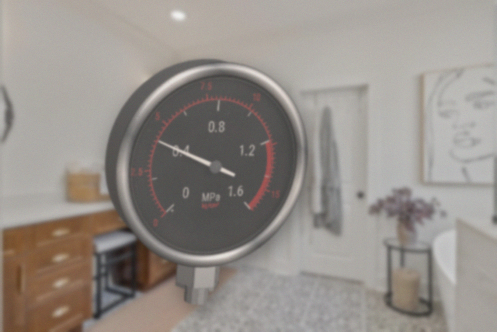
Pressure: {"value": 0.4, "unit": "MPa"}
